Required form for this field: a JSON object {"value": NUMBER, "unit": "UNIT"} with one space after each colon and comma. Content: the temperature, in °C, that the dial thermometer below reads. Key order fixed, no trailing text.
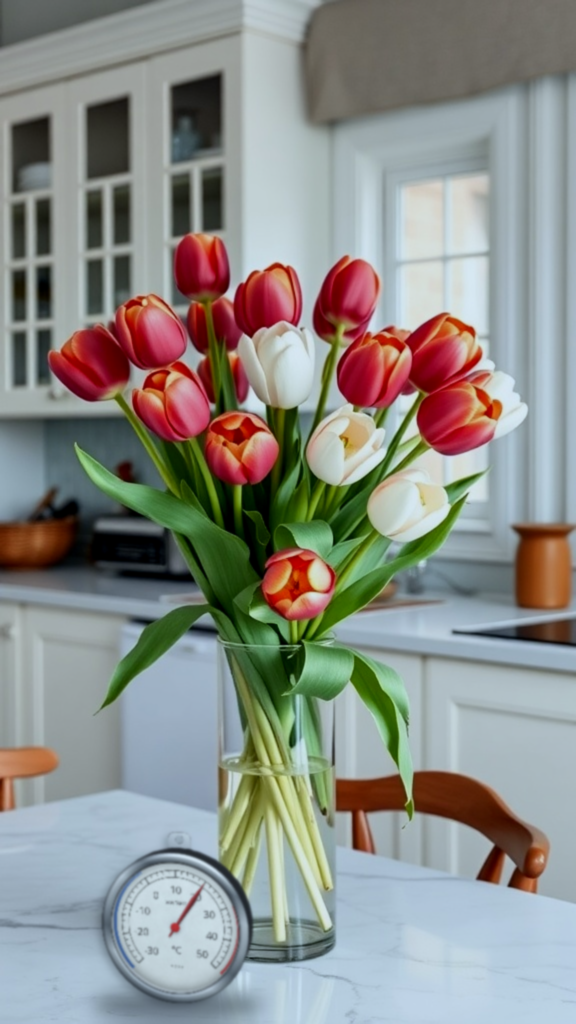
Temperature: {"value": 20, "unit": "°C"}
